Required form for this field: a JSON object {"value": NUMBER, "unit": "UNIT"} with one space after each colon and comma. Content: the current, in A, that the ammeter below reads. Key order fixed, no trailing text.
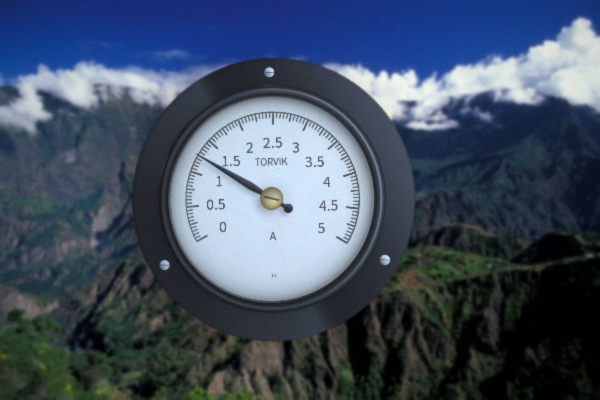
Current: {"value": 1.25, "unit": "A"}
